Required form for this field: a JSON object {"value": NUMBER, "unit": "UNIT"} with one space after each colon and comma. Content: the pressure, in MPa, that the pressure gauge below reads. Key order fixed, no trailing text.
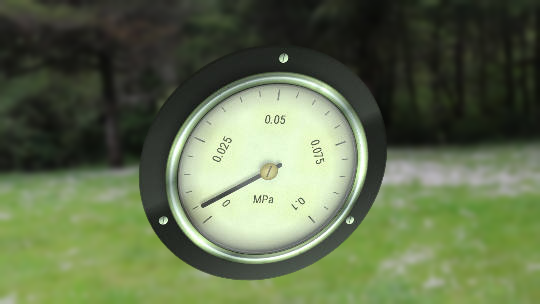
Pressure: {"value": 0.005, "unit": "MPa"}
